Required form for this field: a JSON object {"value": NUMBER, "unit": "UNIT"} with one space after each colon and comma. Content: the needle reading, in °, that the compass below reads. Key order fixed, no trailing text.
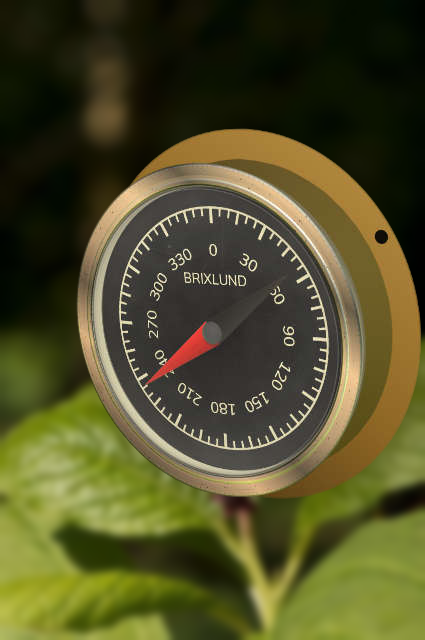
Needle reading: {"value": 235, "unit": "°"}
